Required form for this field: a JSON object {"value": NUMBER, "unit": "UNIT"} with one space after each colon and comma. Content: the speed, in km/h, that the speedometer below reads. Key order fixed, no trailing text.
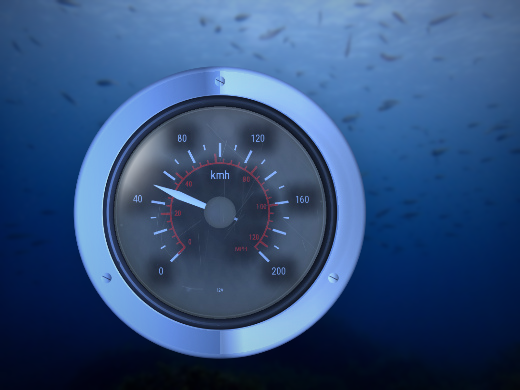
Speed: {"value": 50, "unit": "km/h"}
